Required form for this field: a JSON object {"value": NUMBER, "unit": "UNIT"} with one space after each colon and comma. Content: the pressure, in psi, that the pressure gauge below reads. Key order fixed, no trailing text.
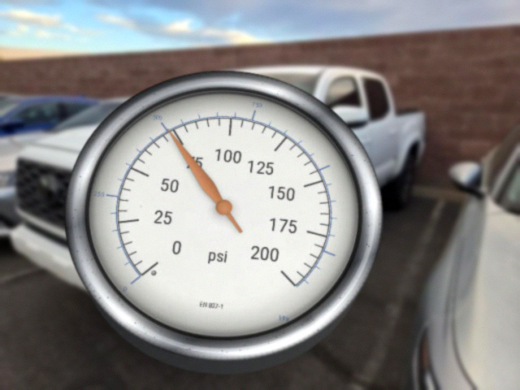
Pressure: {"value": 72.5, "unit": "psi"}
